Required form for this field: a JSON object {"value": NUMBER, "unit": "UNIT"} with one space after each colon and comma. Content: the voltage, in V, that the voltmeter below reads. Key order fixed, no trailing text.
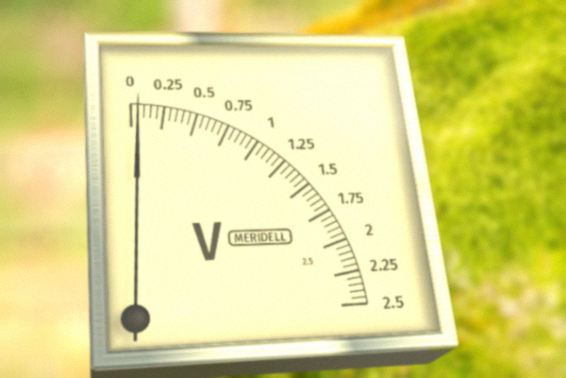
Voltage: {"value": 0.05, "unit": "V"}
